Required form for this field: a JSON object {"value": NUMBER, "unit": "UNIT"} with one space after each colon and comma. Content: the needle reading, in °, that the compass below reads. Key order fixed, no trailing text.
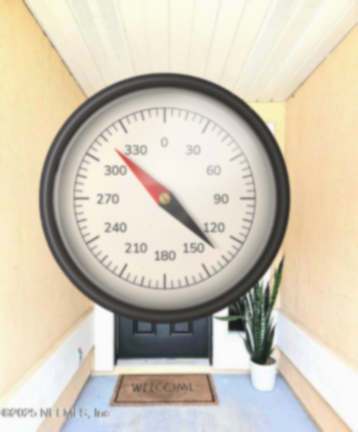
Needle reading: {"value": 315, "unit": "°"}
